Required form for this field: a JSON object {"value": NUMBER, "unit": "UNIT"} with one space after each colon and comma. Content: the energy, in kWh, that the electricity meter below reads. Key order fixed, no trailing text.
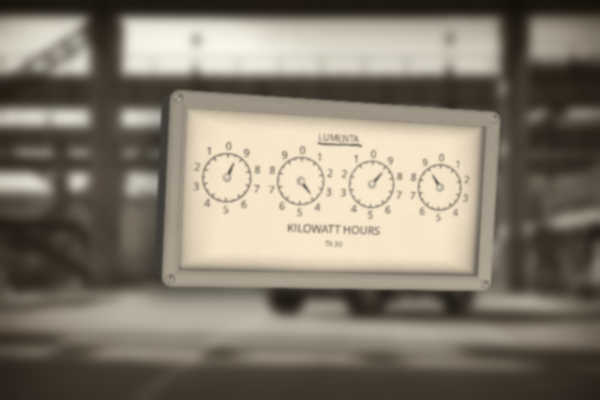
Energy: {"value": 9389, "unit": "kWh"}
